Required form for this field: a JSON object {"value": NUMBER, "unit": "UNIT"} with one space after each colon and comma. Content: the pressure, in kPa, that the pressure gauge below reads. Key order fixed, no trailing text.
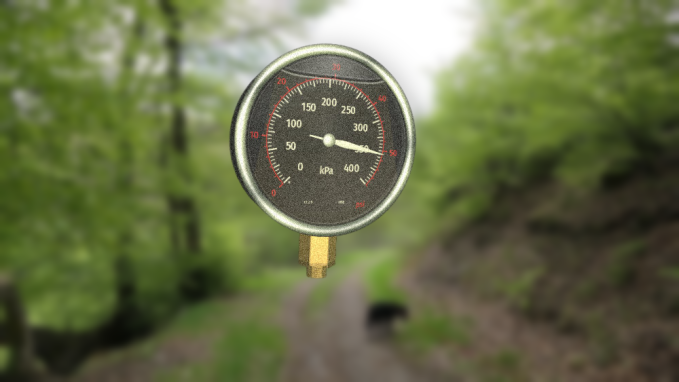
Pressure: {"value": 350, "unit": "kPa"}
